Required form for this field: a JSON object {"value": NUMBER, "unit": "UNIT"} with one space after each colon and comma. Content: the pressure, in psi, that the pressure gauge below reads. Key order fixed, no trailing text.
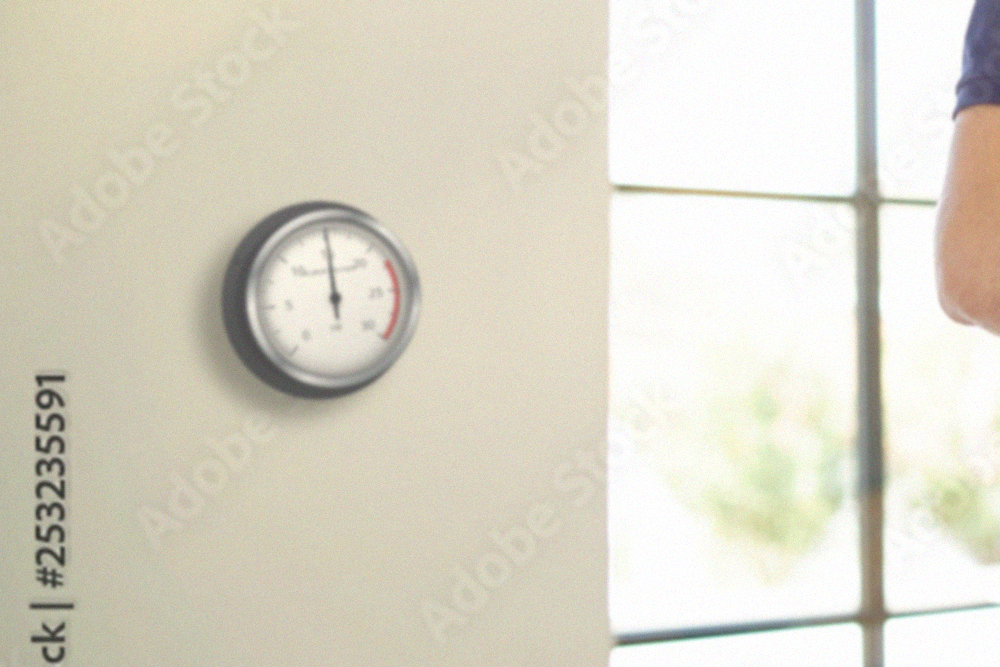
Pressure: {"value": 15, "unit": "psi"}
